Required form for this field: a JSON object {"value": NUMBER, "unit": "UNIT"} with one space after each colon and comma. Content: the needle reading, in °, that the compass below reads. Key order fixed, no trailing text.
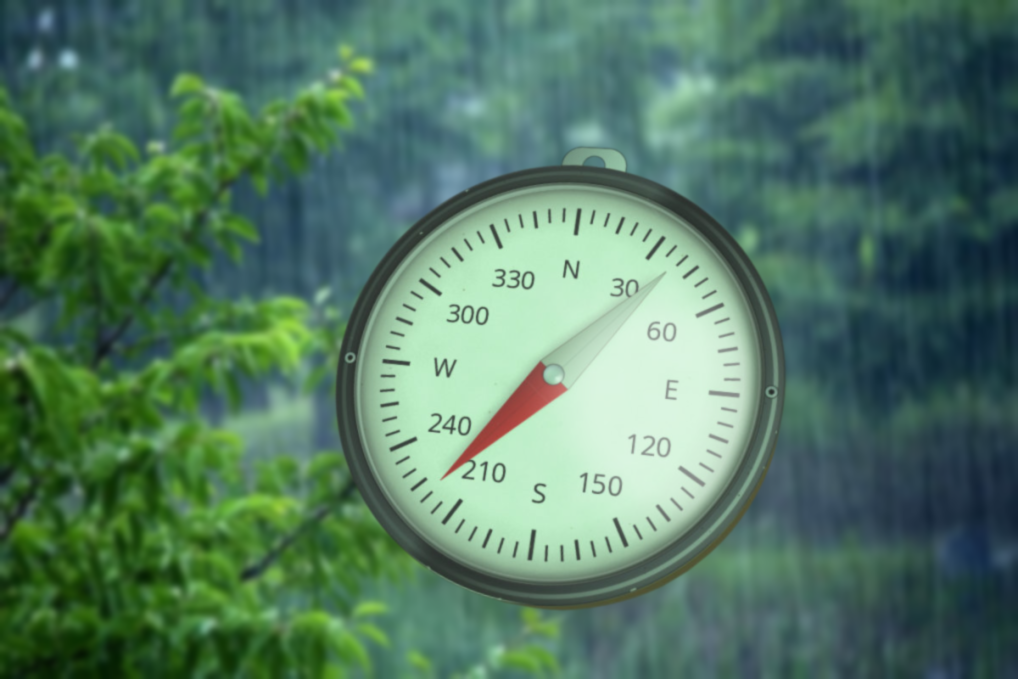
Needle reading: {"value": 220, "unit": "°"}
